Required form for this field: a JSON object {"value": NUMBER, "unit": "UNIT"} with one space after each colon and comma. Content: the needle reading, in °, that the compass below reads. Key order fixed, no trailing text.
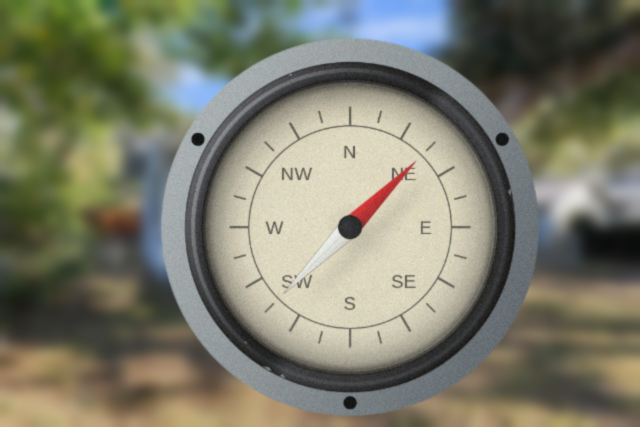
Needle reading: {"value": 45, "unit": "°"}
